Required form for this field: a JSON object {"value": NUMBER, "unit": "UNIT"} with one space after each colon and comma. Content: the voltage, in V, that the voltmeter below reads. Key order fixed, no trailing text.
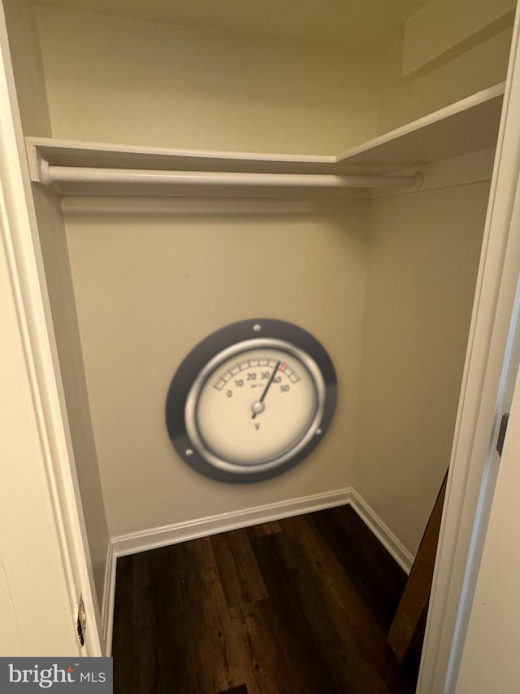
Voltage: {"value": 35, "unit": "V"}
